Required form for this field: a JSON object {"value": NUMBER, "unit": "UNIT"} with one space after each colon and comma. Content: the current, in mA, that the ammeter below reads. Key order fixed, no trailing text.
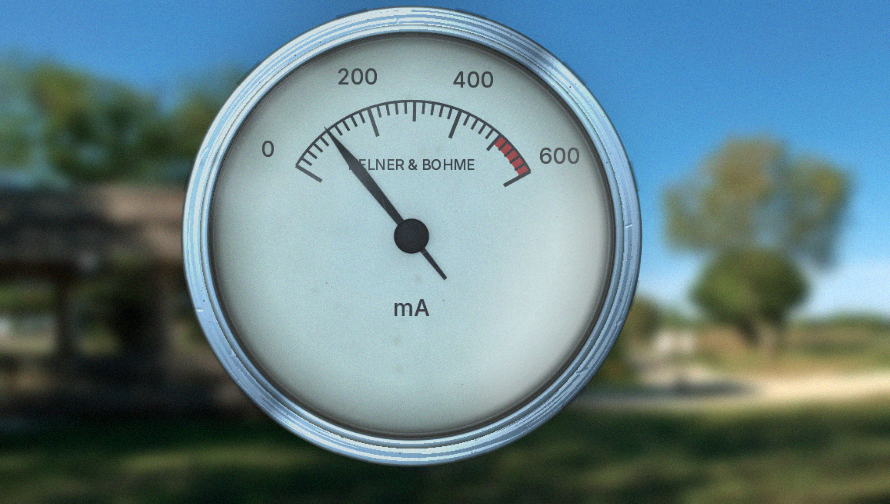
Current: {"value": 100, "unit": "mA"}
